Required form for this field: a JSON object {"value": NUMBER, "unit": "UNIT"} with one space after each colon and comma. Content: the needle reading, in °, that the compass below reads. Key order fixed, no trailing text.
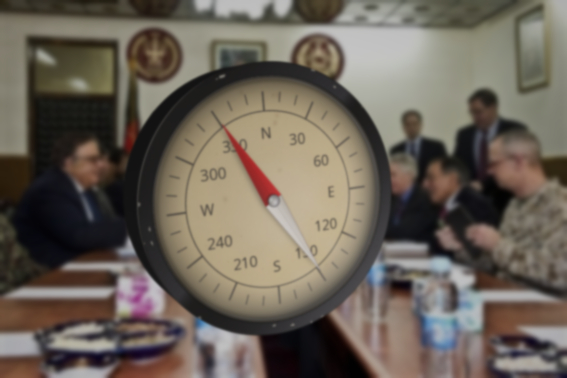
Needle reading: {"value": 330, "unit": "°"}
